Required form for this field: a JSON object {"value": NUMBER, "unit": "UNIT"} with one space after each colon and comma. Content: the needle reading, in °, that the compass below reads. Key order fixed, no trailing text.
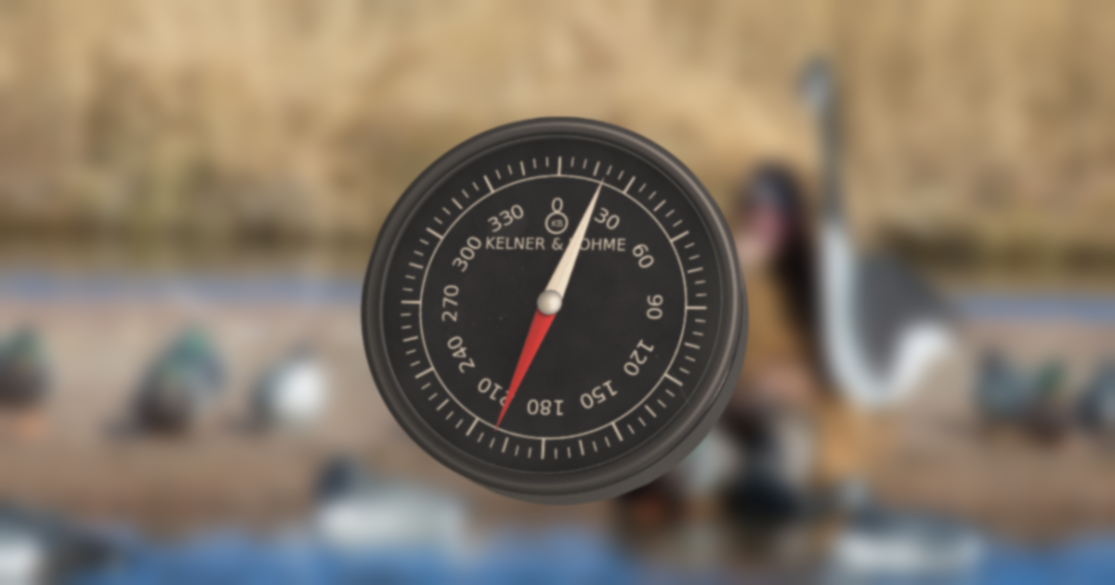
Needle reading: {"value": 200, "unit": "°"}
